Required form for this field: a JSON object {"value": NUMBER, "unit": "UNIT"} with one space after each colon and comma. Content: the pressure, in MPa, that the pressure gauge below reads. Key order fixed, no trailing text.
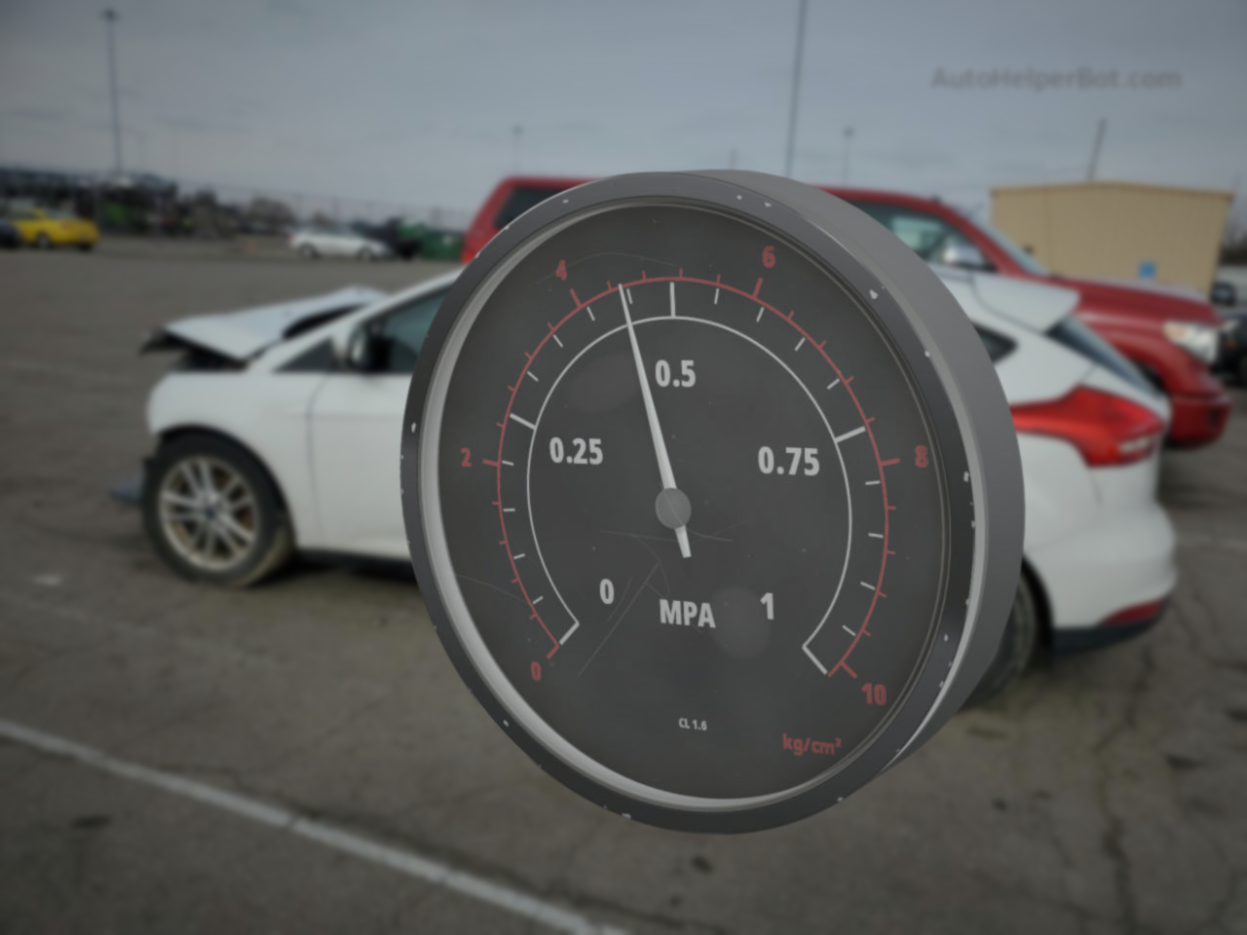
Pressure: {"value": 0.45, "unit": "MPa"}
